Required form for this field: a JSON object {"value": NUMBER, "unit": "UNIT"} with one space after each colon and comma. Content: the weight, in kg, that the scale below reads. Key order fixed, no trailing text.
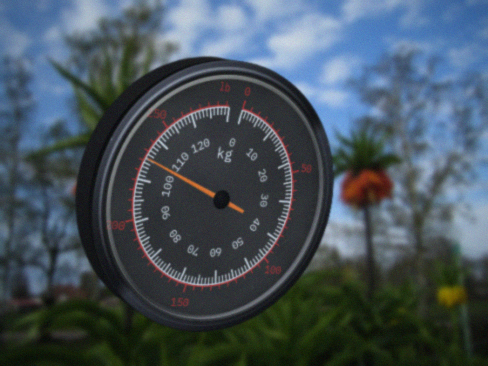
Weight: {"value": 105, "unit": "kg"}
